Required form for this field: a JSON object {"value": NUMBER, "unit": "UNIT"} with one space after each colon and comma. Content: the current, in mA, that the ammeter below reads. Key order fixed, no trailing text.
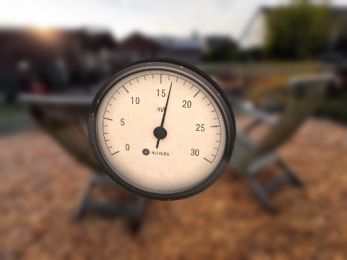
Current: {"value": 16.5, "unit": "mA"}
